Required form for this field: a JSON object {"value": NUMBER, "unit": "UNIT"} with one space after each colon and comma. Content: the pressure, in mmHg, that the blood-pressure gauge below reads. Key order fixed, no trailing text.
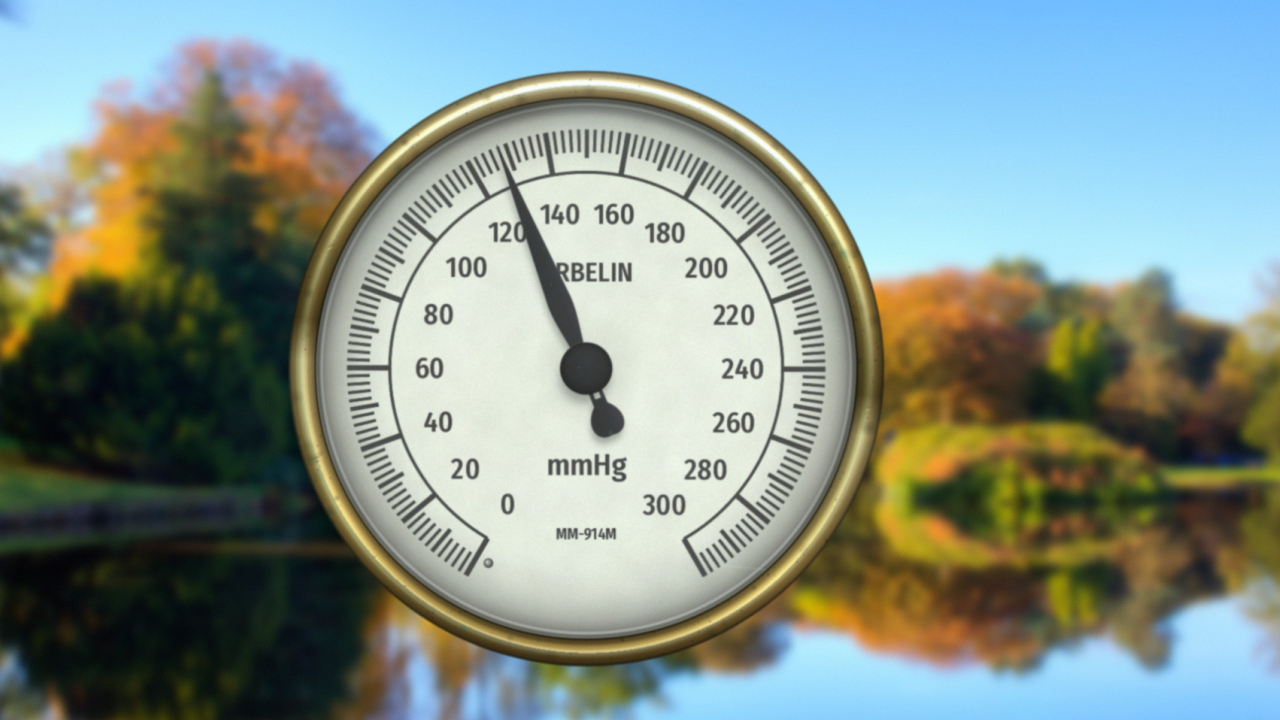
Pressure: {"value": 128, "unit": "mmHg"}
